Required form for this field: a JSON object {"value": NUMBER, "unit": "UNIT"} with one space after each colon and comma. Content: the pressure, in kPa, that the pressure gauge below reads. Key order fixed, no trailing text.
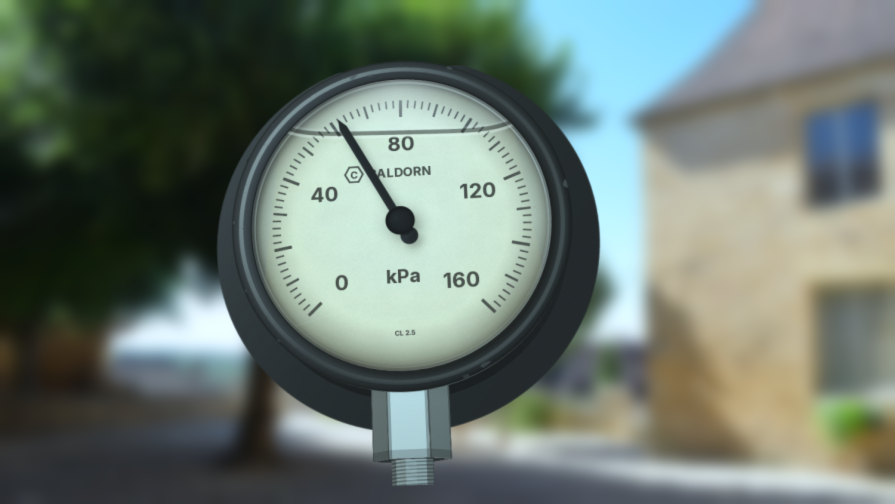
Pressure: {"value": 62, "unit": "kPa"}
